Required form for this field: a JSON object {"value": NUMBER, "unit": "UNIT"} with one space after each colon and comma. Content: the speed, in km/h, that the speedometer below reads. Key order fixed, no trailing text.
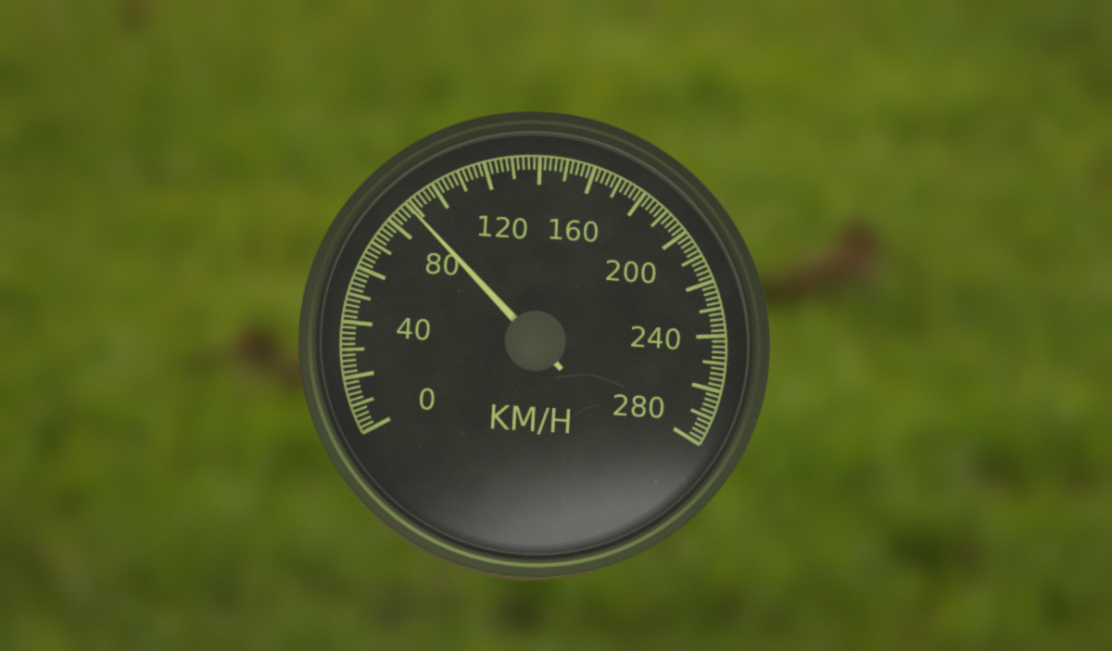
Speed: {"value": 88, "unit": "km/h"}
